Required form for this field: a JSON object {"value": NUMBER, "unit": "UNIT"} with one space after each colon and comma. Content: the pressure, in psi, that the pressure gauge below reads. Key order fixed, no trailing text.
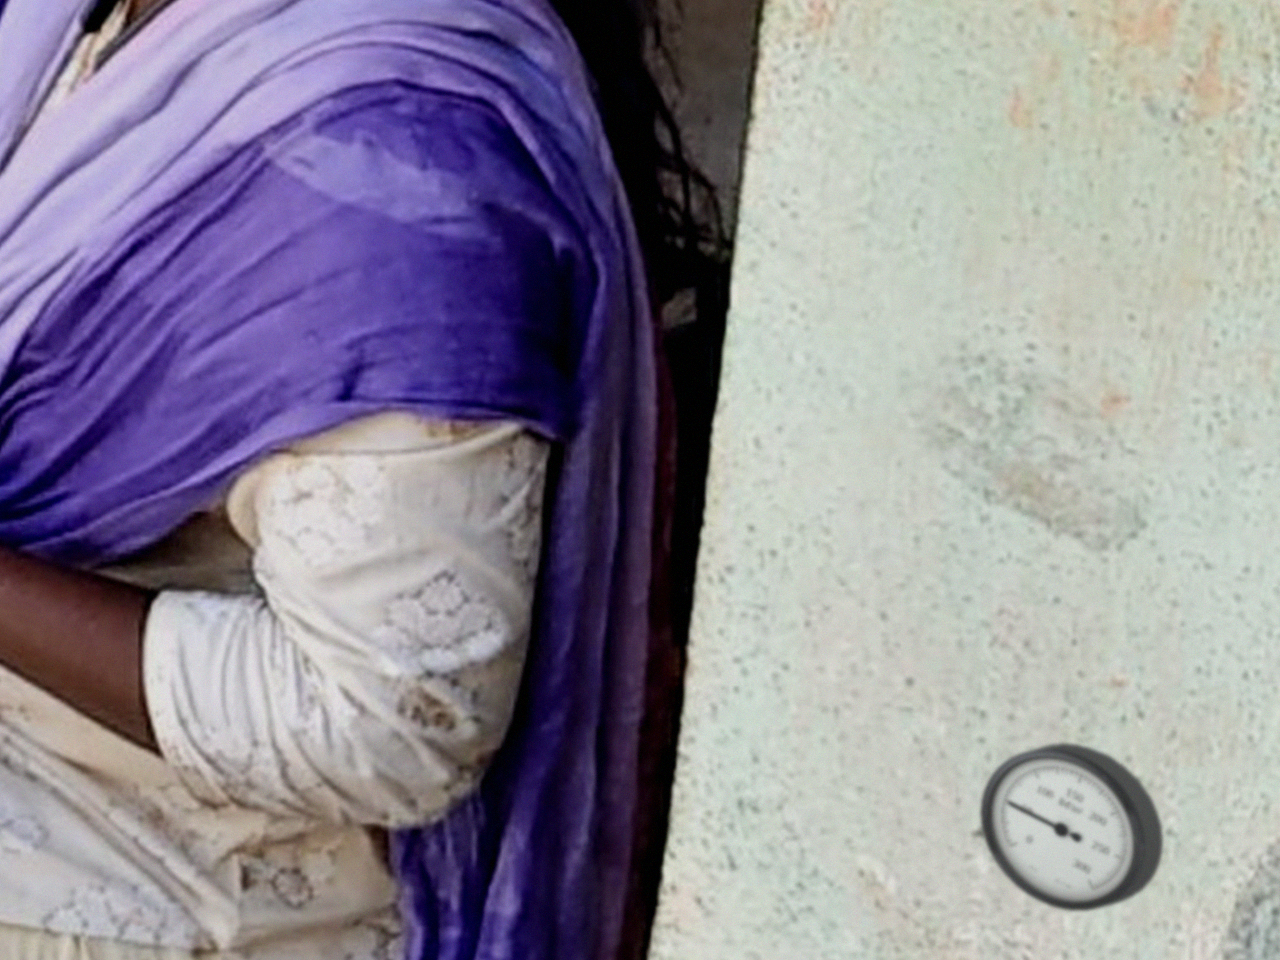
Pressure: {"value": 50, "unit": "psi"}
